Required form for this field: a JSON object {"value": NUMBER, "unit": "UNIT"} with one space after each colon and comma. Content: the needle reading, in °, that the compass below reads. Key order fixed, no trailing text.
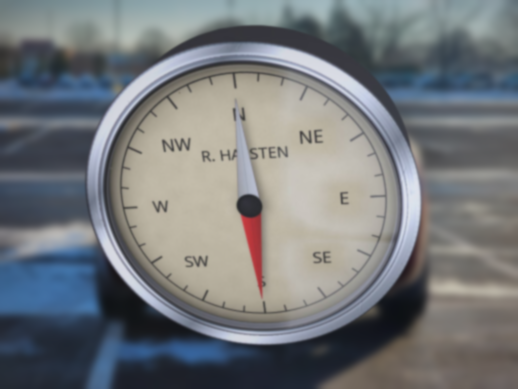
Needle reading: {"value": 180, "unit": "°"}
